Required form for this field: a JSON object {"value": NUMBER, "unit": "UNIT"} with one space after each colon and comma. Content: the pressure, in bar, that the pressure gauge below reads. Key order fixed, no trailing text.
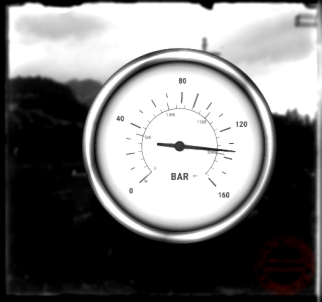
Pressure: {"value": 135, "unit": "bar"}
